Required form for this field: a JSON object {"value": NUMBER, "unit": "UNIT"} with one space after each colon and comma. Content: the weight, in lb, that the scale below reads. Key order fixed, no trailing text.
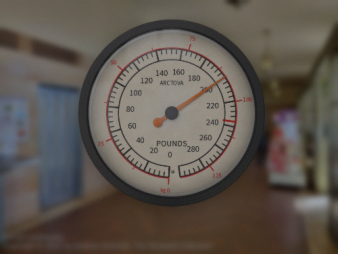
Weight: {"value": 200, "unit": "lb"}
